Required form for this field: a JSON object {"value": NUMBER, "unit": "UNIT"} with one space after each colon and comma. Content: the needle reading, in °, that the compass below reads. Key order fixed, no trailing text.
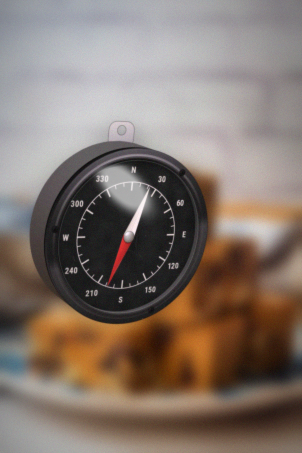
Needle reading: {"value": 200, "unit": "°"}
